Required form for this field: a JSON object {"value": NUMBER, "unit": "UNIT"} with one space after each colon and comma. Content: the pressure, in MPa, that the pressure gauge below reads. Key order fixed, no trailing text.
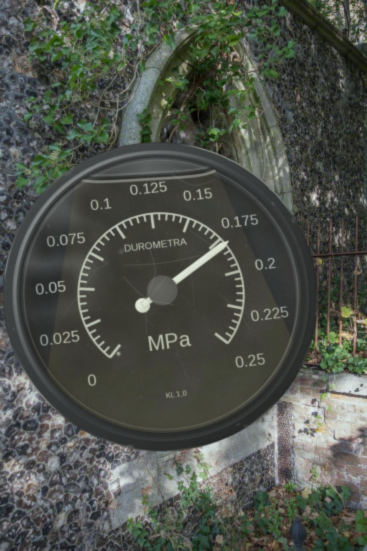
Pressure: {"value": 0.18, "unit": "MPa"}
